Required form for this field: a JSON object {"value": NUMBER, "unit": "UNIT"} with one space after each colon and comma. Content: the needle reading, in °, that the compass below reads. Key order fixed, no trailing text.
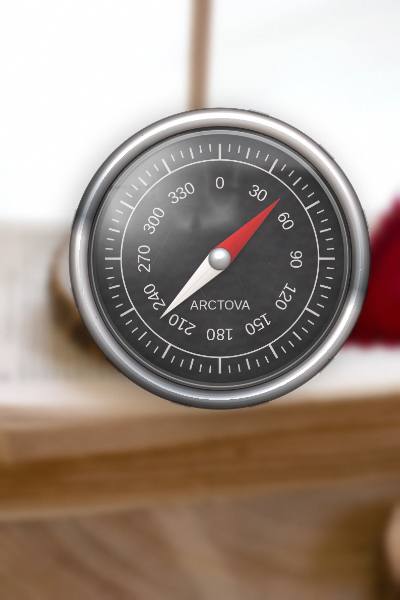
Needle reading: {"value": 45, "unit": "°"}
